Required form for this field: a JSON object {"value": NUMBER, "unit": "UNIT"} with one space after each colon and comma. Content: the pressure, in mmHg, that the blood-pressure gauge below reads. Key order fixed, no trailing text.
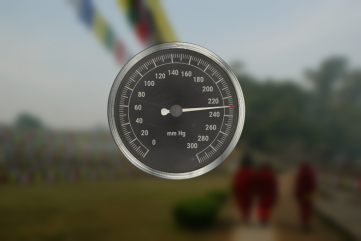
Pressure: {"value": 230, "unit": "mmHg"}
